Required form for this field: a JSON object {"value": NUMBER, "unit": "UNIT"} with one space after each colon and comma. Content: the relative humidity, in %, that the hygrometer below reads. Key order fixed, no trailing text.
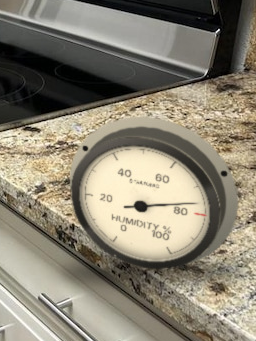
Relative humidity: {"value": 75, "unit": "%"}
